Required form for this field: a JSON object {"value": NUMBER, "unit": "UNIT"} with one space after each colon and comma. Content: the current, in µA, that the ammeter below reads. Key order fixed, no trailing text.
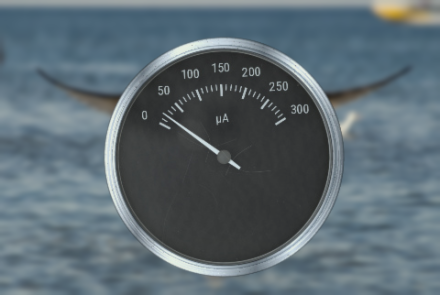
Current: {"value": 20, "unit": "µA"}
